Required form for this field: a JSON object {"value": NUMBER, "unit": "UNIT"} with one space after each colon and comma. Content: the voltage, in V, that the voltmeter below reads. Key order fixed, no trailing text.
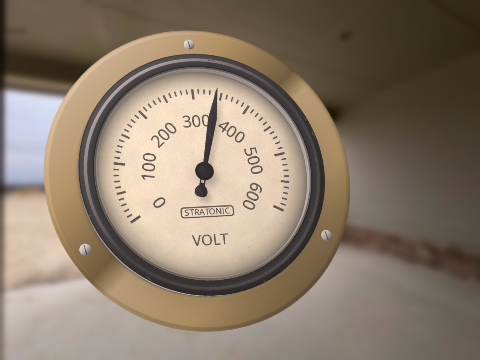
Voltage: {"value": 340, "unit": "V"}
